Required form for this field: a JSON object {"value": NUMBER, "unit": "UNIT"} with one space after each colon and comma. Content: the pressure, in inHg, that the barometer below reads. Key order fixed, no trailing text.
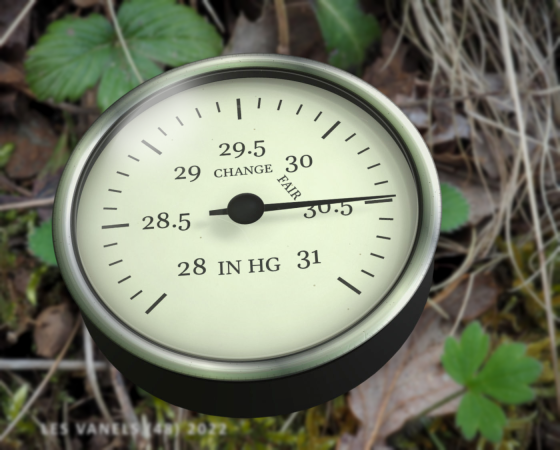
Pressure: {"value": 30.5, "unit": "inHg"}
